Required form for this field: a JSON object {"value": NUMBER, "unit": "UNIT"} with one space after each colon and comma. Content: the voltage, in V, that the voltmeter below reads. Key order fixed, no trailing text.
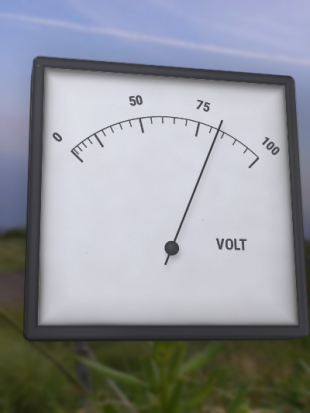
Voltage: {"value": 82.5, "unit": "V"}
